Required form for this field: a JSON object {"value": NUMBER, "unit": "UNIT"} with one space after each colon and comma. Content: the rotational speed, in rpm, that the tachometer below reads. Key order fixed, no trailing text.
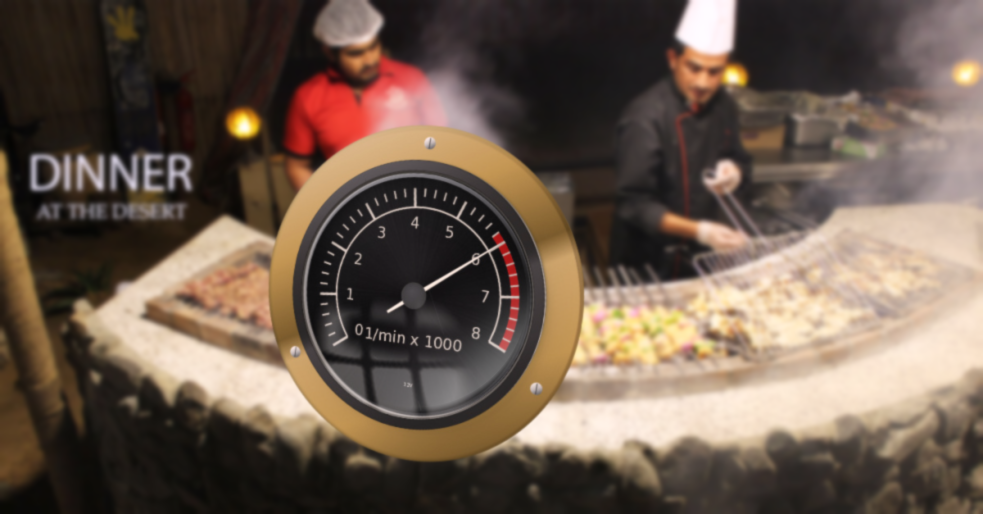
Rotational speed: {"value": 6000, "unit": "rpm"}
